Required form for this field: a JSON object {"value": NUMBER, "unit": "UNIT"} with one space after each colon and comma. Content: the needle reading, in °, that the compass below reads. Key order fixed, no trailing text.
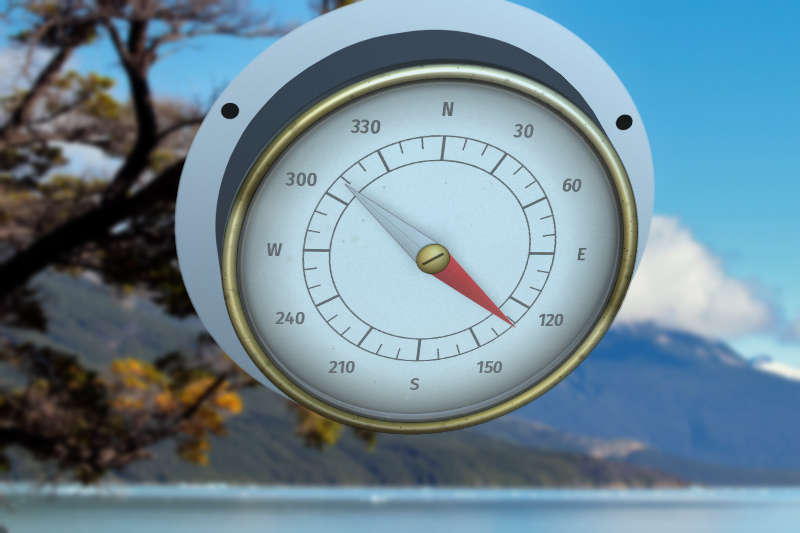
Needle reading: {"value": 130, "unit": "°"}
